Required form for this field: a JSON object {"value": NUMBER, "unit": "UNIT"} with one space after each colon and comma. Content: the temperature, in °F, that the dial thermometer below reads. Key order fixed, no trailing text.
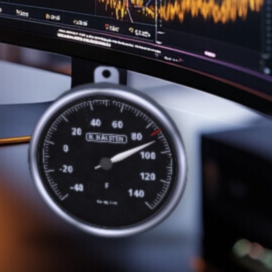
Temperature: {"value": 90, "unit": "°F"}
